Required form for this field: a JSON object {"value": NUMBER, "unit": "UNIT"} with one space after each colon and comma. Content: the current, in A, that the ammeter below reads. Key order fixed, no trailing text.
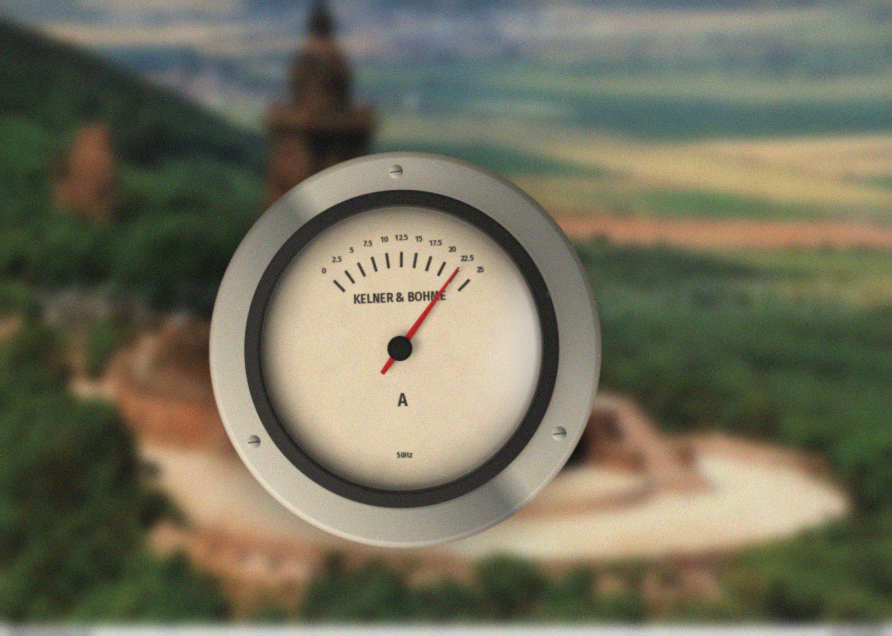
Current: {"value": 22.5, "unit": "A"}
